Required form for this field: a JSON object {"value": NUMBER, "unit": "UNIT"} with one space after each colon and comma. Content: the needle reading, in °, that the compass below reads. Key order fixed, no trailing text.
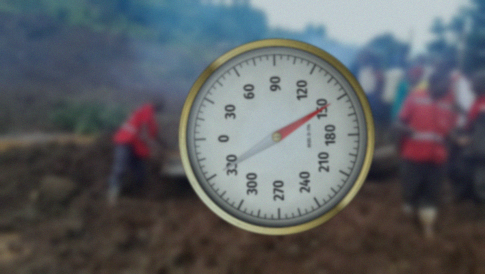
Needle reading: {"value": 150, "unit": "°"}
